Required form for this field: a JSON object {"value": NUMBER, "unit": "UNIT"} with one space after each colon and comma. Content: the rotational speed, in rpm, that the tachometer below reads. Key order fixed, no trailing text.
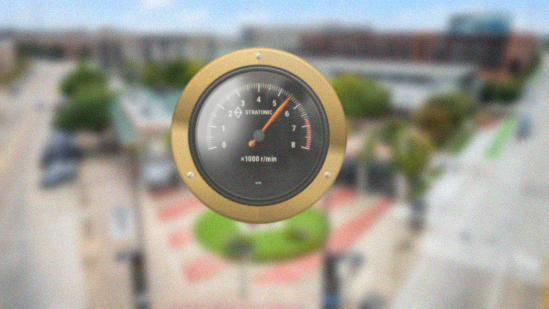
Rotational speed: {"value": 5500, "unit": "rpm"}
